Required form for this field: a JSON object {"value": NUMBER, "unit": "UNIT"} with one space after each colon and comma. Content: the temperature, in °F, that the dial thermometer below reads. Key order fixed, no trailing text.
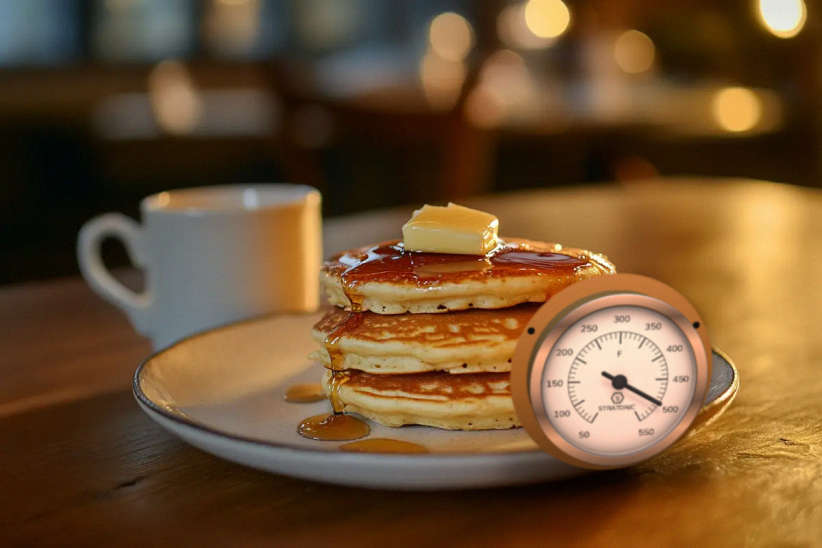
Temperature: {"value": 500, "unit": "°F"}
